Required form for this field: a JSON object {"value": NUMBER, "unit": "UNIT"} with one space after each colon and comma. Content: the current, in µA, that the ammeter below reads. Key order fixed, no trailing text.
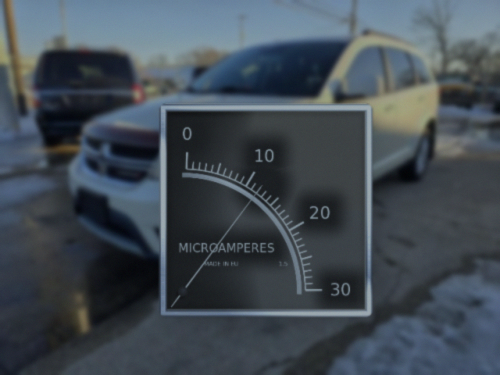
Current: {"value": 12, "unit": "µA"}
